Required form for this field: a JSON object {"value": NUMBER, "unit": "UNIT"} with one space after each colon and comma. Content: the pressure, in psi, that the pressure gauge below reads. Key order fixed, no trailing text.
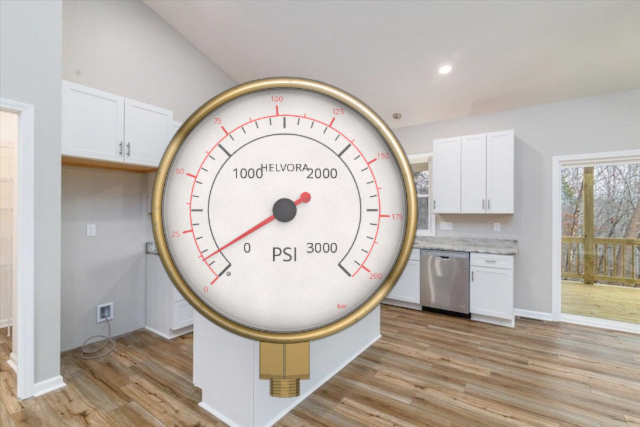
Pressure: {"value": 150, "unit": "psi"}
